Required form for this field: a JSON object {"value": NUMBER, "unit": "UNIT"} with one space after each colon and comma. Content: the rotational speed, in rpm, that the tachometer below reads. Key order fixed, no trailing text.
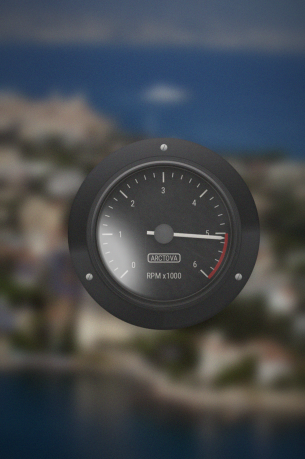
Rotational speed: {"value": 5100, "unit": "rpm"}
